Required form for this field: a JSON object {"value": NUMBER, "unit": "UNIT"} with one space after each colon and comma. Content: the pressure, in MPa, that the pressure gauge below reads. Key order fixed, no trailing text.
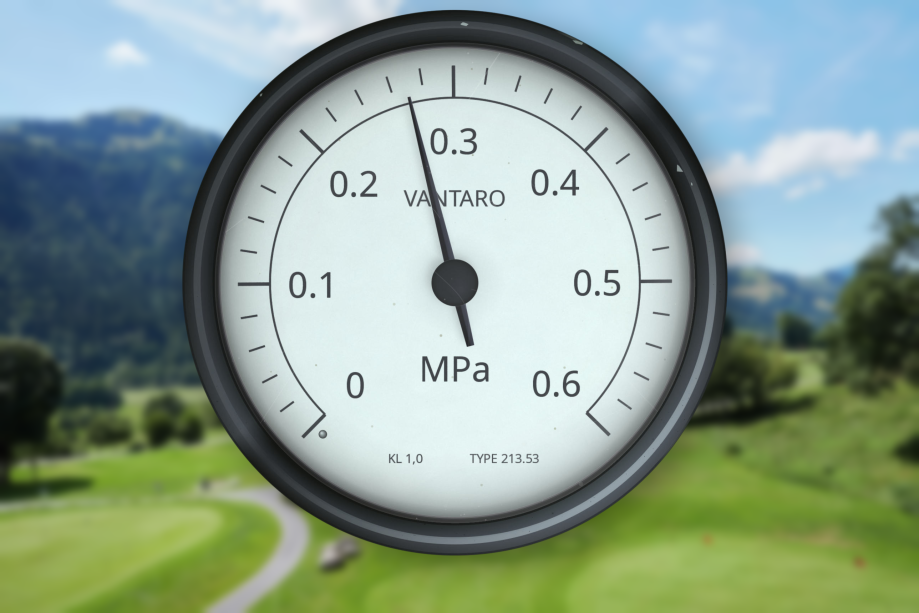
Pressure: {"value": 0.27, "unit": "MPa"}
